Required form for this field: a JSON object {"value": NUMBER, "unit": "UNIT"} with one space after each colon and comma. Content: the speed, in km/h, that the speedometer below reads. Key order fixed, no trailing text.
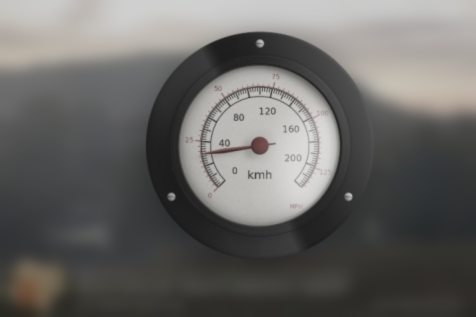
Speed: {"value": 30, "unit": "km/h"}
